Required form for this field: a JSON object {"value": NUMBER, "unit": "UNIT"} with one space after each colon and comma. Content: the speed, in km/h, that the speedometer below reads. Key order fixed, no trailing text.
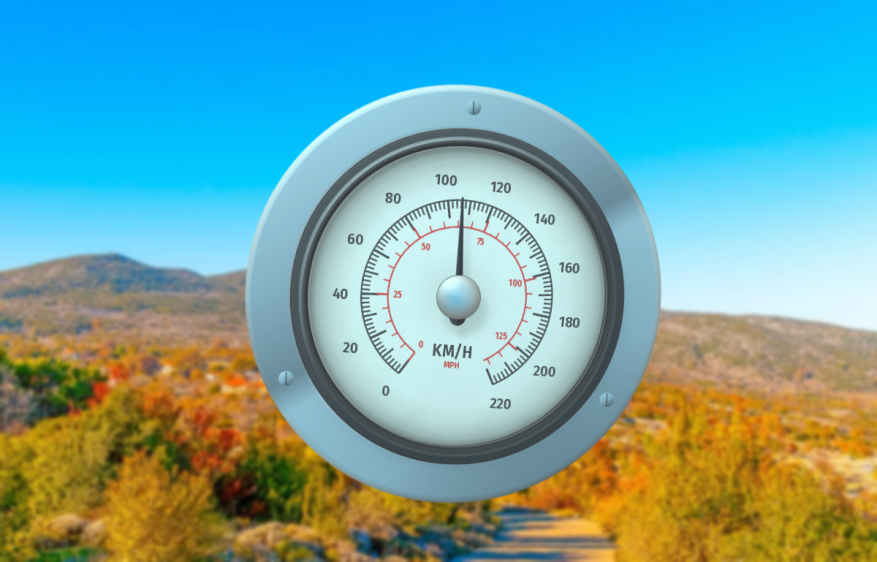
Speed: {"value": 106, "unit": "km/h"}
